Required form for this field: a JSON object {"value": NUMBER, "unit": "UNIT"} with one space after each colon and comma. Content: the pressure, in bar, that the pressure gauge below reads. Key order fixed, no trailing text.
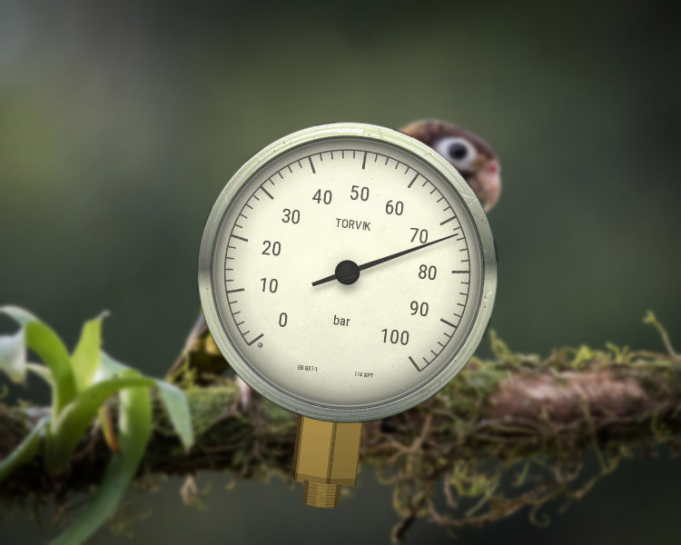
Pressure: {"value": 73, "unit": "bar"}
